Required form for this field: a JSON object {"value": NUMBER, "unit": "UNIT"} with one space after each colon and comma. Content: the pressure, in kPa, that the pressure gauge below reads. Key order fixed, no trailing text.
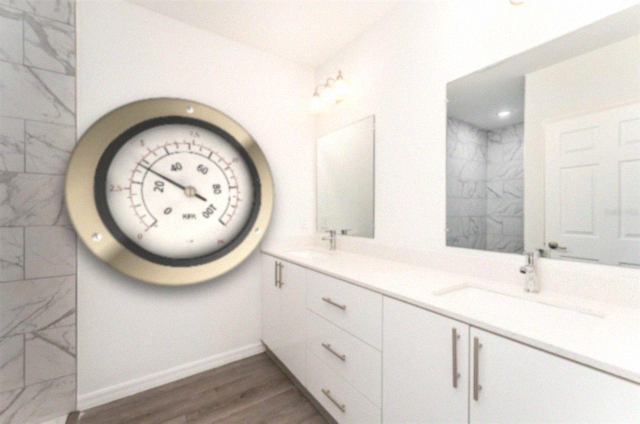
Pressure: {"value": 27.5, "unit": "kPa"}
